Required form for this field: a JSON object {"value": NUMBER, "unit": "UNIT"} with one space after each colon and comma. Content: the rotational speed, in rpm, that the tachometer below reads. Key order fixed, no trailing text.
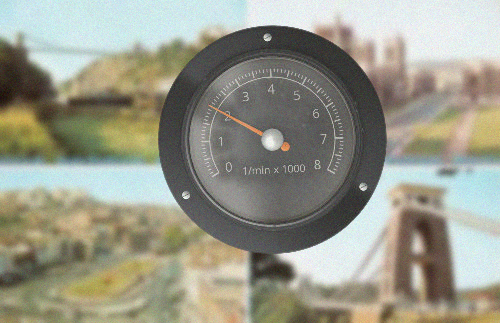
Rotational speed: {"value": 2000, "unit": "rpm"}
